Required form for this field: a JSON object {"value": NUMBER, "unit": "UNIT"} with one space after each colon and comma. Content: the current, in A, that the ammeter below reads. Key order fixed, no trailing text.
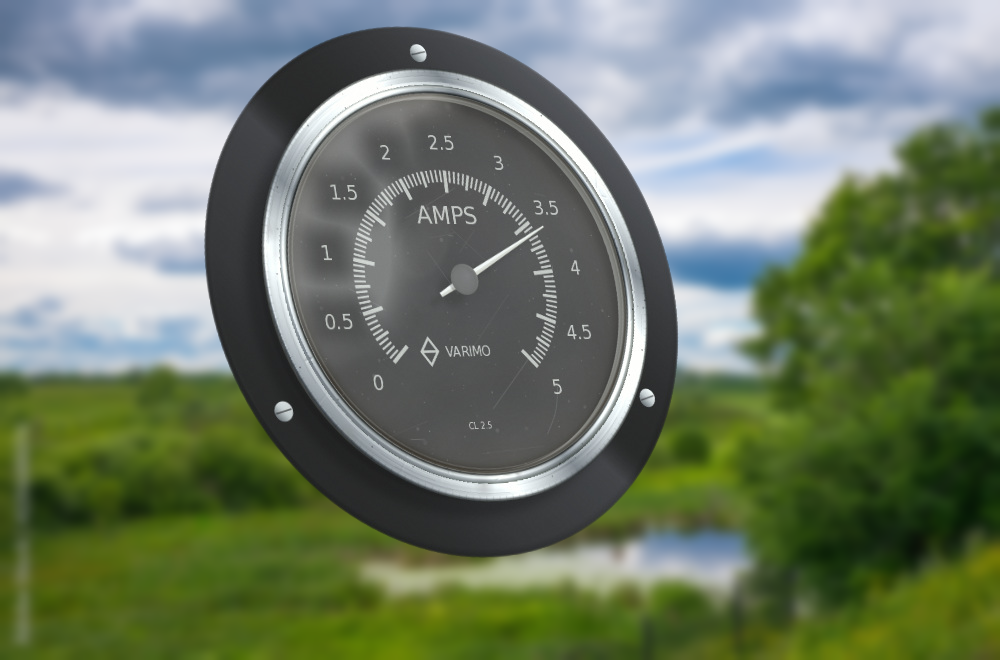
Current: {"value": 3.6, "unit": "A"}
